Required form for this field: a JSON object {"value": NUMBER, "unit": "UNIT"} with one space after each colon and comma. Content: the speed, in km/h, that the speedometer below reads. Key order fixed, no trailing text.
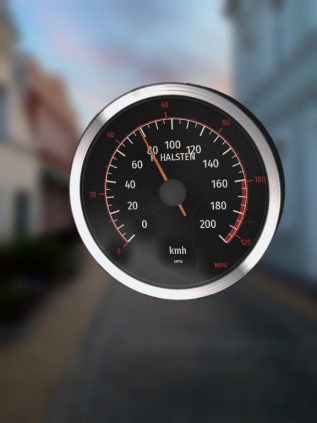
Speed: {"value": 80, "unit": "km/h"}
